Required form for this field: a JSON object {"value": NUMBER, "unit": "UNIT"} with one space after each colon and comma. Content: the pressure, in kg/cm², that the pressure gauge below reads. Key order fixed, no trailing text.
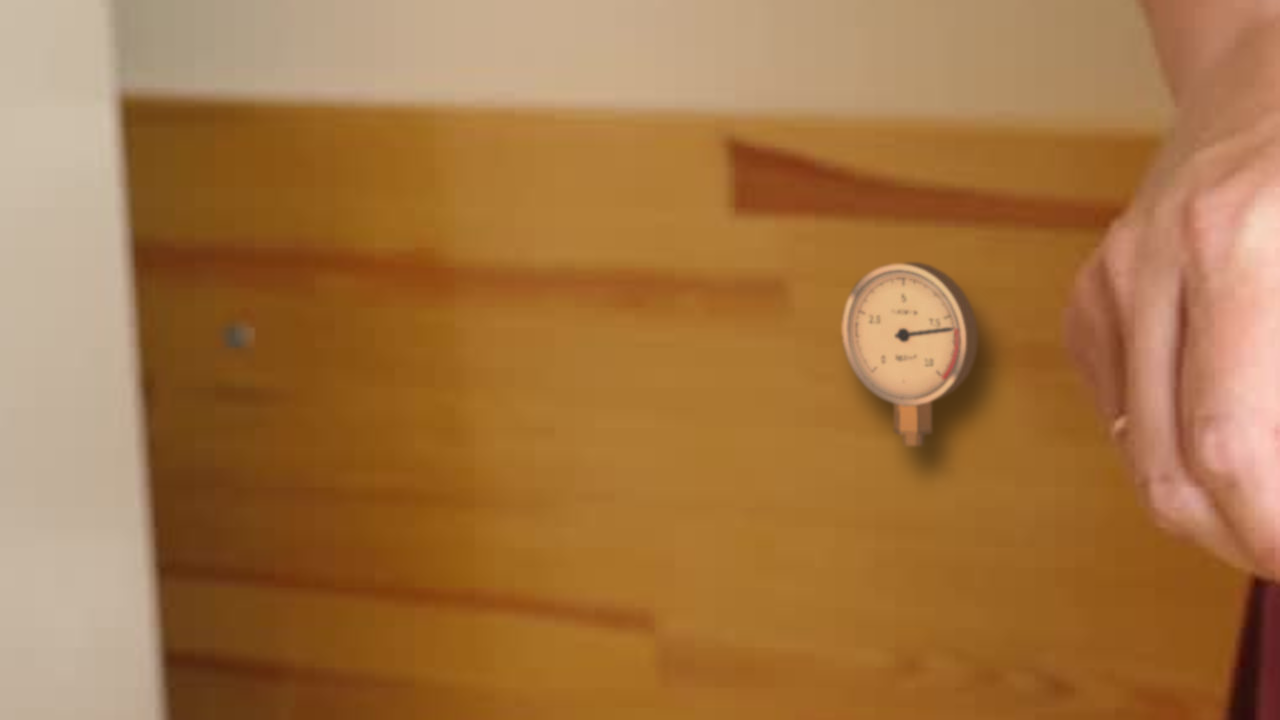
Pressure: {"value": 8, "unit": "kg/cm²"}
